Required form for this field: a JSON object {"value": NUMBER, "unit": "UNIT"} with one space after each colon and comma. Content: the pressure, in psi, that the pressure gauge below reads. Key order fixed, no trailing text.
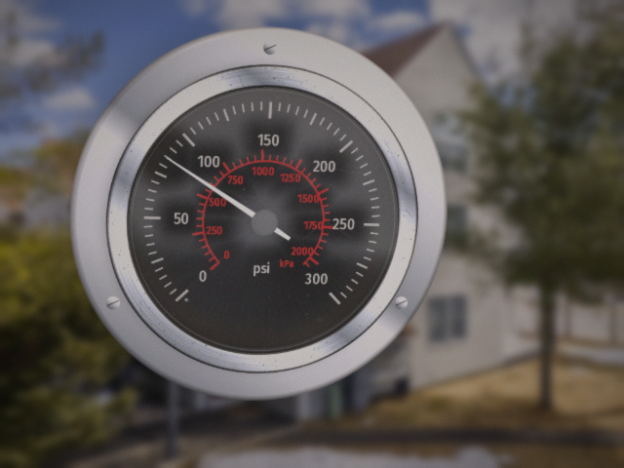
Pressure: {"value": 85, "unit": "psi"}
